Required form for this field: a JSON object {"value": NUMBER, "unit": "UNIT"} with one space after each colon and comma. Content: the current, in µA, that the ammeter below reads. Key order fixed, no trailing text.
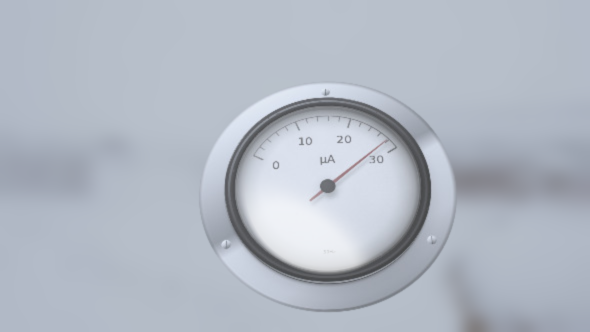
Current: {"value": 28, "unit": "µA"}
